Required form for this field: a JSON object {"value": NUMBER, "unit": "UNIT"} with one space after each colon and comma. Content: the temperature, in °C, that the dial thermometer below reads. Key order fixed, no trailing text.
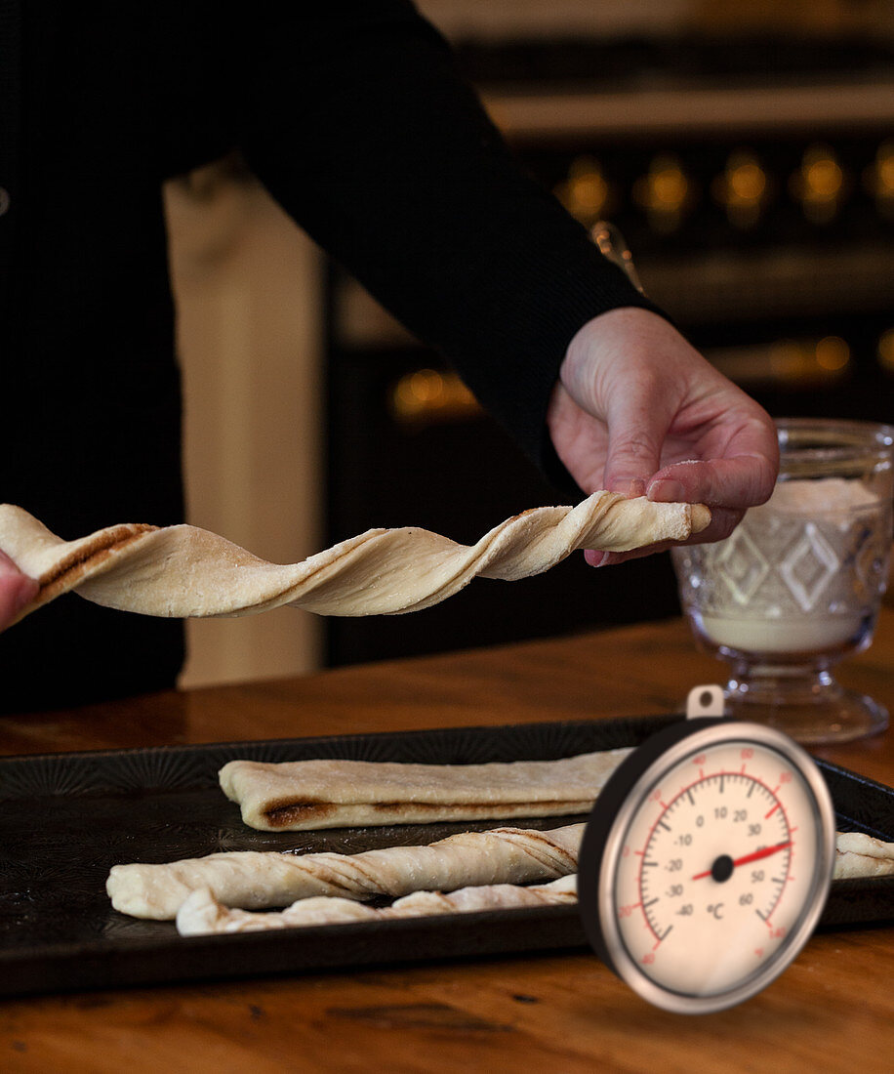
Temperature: {"value": 40, "unit": "°C"}
